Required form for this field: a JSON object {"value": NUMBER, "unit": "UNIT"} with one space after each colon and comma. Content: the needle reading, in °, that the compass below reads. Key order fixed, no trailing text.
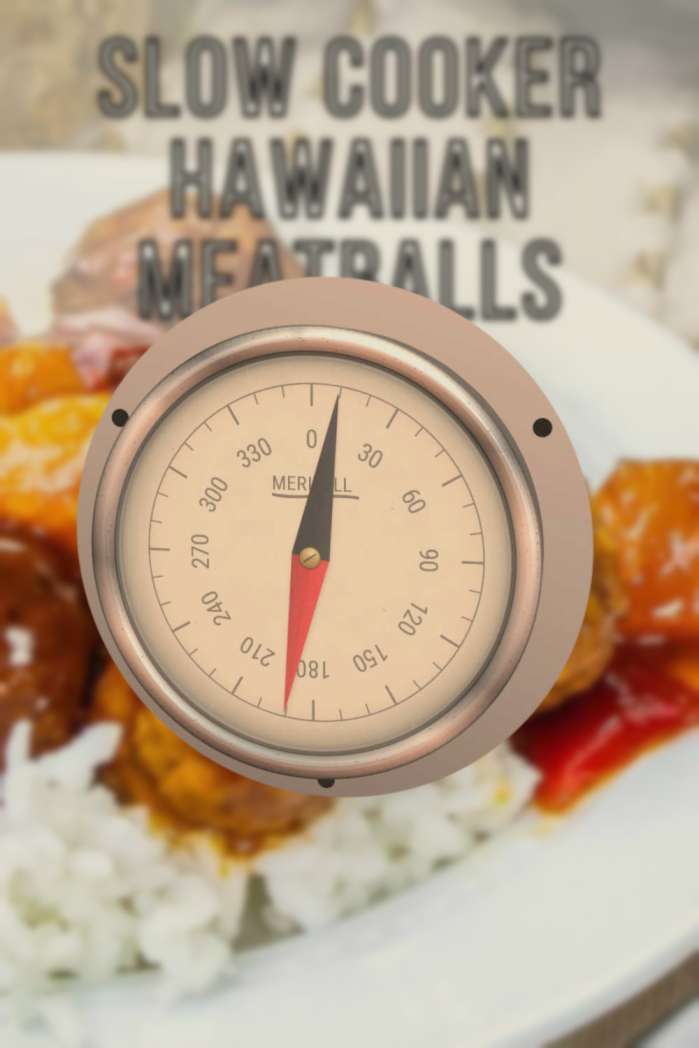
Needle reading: {"value": 190, "unit": "°"}
